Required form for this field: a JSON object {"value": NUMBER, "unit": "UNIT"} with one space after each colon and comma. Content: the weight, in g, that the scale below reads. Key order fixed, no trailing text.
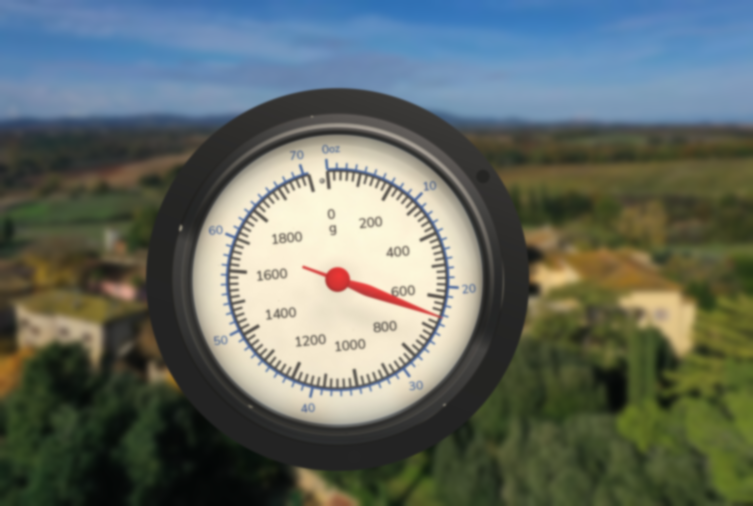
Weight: {"value": 660, "unit": "g"}
